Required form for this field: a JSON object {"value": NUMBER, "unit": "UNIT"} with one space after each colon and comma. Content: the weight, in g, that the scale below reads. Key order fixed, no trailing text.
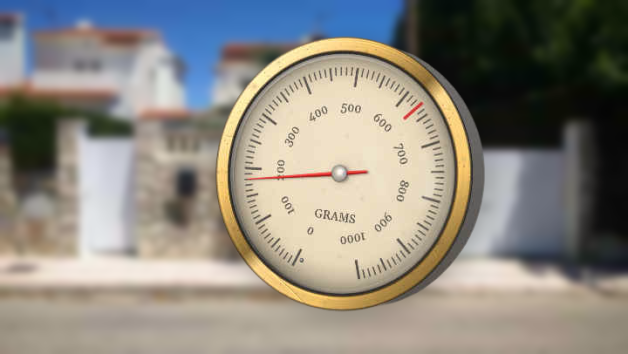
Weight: {"value": 180, "unit": "g"}
